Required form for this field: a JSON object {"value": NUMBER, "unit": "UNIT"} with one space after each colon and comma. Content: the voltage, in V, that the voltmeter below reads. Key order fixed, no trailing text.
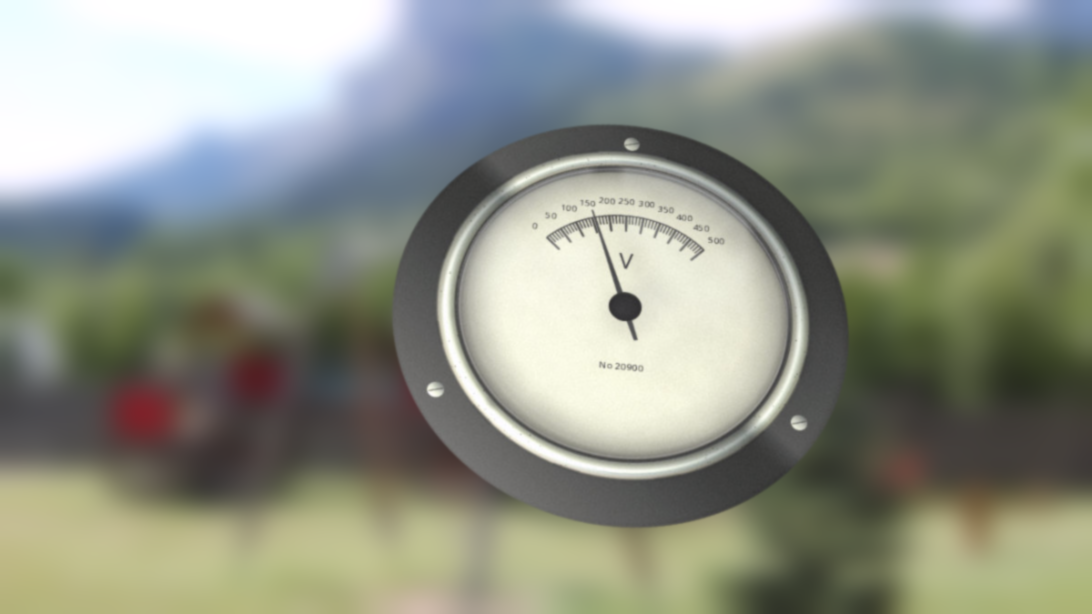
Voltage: {"value": 150, "unit": "V"}
